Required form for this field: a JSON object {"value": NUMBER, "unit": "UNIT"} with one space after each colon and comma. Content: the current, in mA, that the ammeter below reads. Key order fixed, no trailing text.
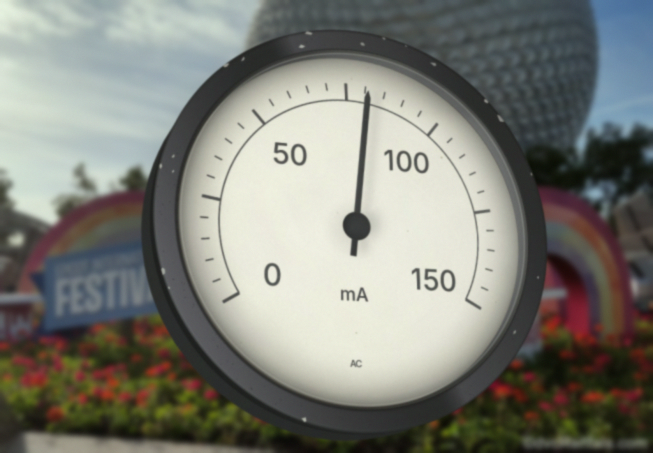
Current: {"value": 80, "unit": "mA"}
